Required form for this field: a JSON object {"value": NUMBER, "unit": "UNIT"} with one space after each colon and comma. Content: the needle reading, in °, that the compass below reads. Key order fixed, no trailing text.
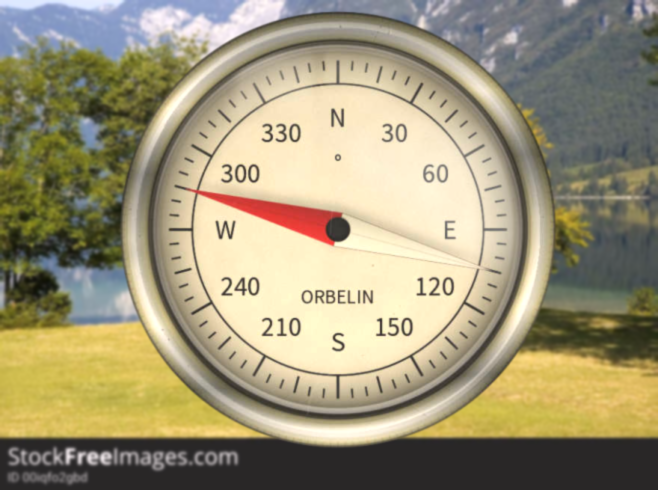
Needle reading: {"value": 285, "unit": "°"}
